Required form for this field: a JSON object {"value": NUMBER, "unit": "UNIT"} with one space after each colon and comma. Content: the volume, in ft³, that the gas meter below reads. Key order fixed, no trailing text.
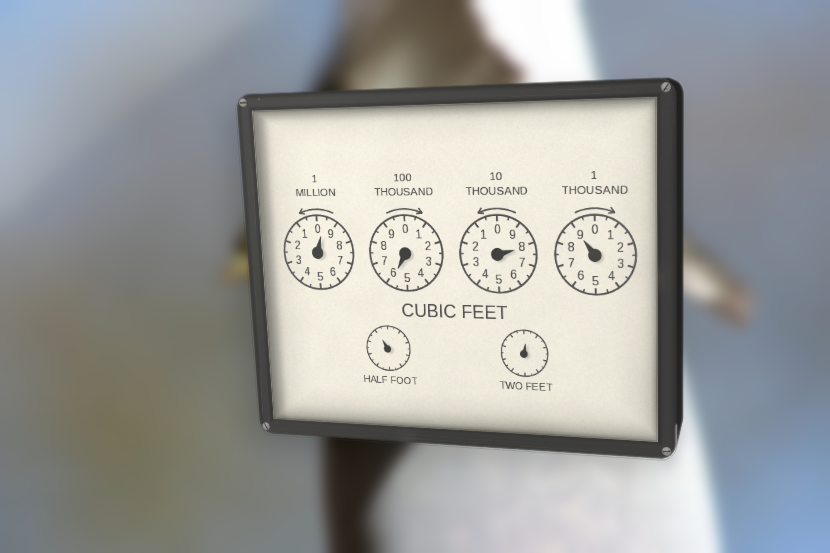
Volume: {"value": 957900, "unit": "ft³"}
